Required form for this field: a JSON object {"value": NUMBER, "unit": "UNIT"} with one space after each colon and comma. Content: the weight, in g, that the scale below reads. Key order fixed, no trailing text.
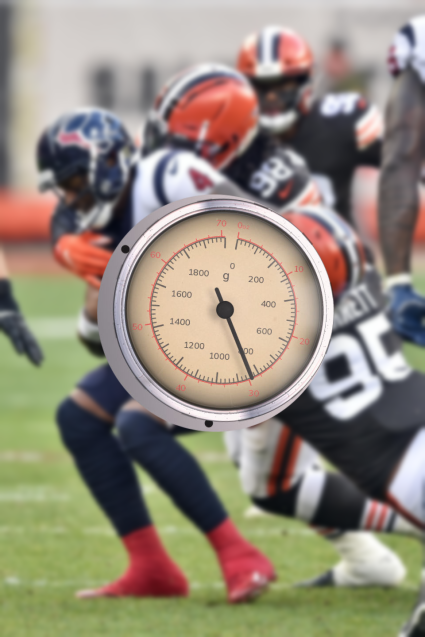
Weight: {"value": 840, "unit": "g"}
